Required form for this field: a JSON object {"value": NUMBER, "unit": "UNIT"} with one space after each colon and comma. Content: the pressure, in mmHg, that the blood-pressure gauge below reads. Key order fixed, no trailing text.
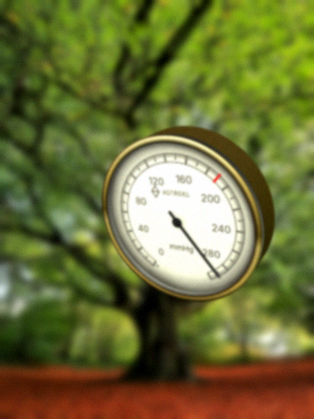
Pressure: {"value": 290, "unit": "mmHg"}
